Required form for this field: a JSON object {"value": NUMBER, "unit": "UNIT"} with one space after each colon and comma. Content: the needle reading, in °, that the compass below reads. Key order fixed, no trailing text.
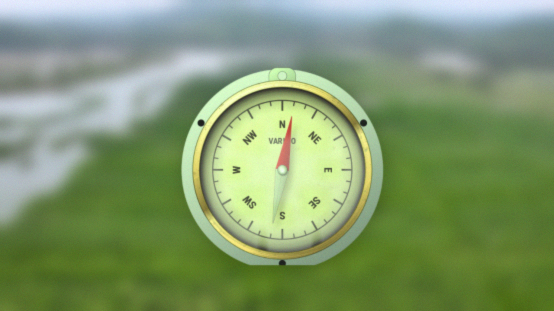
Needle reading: {"value": 10, "unit": "°"}
